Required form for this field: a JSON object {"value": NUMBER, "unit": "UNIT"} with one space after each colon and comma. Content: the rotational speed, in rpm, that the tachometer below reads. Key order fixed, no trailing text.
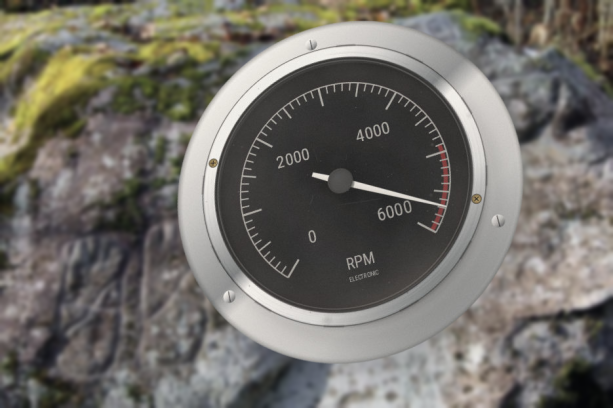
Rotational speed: {"value": 5700, "unit": "rpm"}
